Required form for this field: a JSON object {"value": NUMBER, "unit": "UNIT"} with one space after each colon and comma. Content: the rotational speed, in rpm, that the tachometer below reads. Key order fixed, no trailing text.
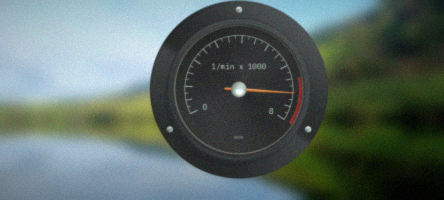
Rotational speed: {"value": 7000, "unit": "rpm"}
